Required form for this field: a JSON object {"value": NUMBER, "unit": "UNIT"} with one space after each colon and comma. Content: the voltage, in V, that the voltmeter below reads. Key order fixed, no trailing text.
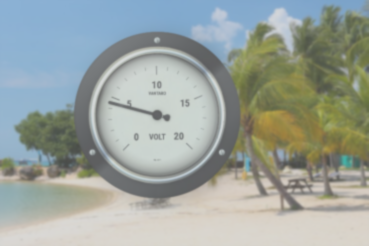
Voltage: {"value": 4.5, "unit": "V"}
